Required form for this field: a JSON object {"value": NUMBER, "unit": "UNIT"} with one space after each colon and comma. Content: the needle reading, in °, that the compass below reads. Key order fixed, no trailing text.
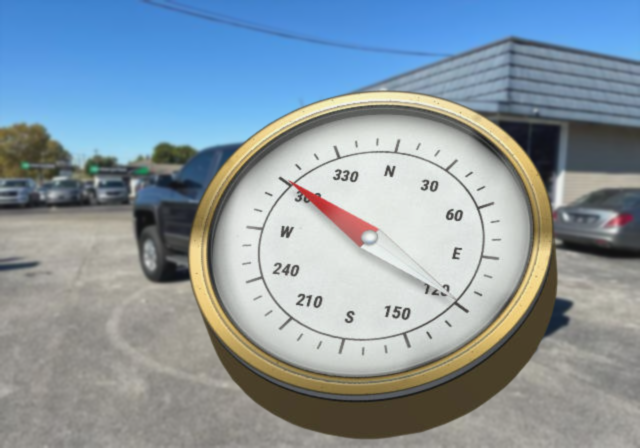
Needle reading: {"value": 300, "unit": "°"}
